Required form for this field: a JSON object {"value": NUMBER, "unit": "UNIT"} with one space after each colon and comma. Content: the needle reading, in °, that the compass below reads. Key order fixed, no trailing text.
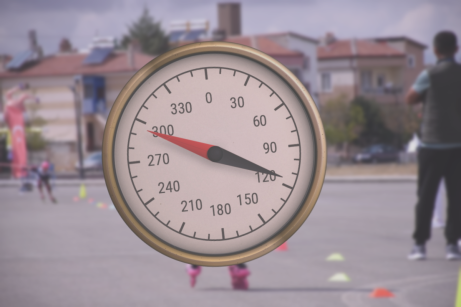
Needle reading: {"value": 295, "unit": "°"}
